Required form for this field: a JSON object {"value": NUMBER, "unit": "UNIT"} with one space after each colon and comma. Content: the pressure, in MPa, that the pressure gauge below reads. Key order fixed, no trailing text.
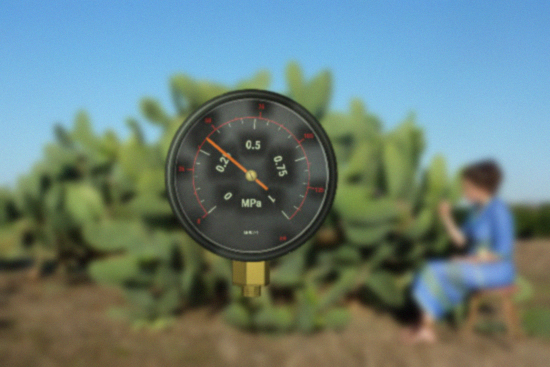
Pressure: {"value": 0.3, "unit": "MPa"}
